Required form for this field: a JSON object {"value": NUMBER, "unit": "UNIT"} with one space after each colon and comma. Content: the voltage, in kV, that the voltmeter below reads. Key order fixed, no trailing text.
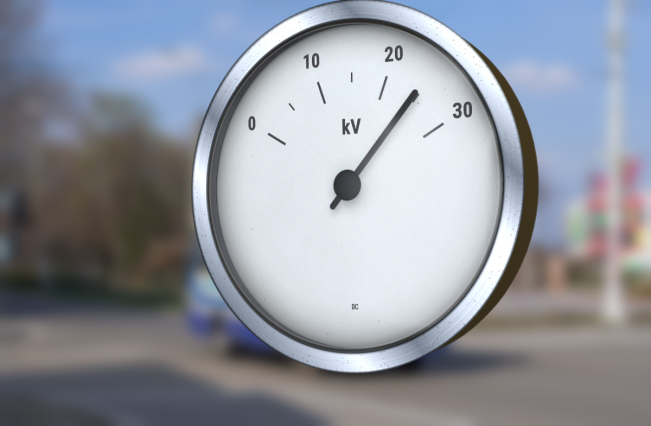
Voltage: {"value": 25, "unit": "kV"}
